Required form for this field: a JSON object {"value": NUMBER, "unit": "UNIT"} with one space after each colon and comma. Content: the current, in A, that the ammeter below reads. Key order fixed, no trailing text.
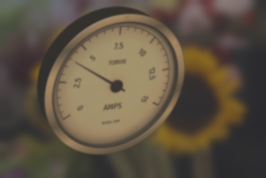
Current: {"value": 4, "unit": "A"}
